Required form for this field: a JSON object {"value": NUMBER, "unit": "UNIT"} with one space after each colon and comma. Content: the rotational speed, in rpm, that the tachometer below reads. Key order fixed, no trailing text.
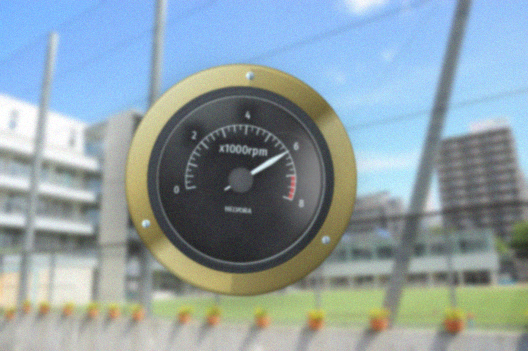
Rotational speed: {"value": 6000, "unit": "rpm"}
